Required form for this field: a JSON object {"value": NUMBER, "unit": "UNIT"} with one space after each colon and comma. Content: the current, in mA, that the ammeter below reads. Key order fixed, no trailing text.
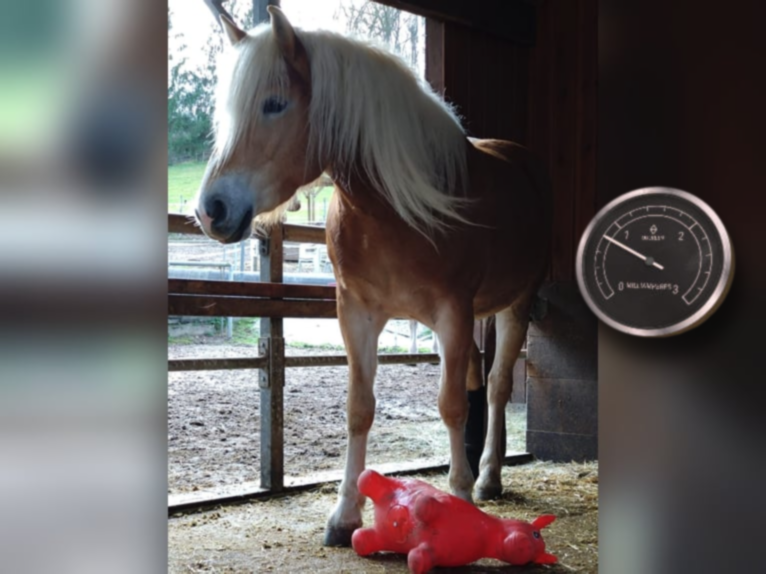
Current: {"value": 0.8, "unit": "mA"}
